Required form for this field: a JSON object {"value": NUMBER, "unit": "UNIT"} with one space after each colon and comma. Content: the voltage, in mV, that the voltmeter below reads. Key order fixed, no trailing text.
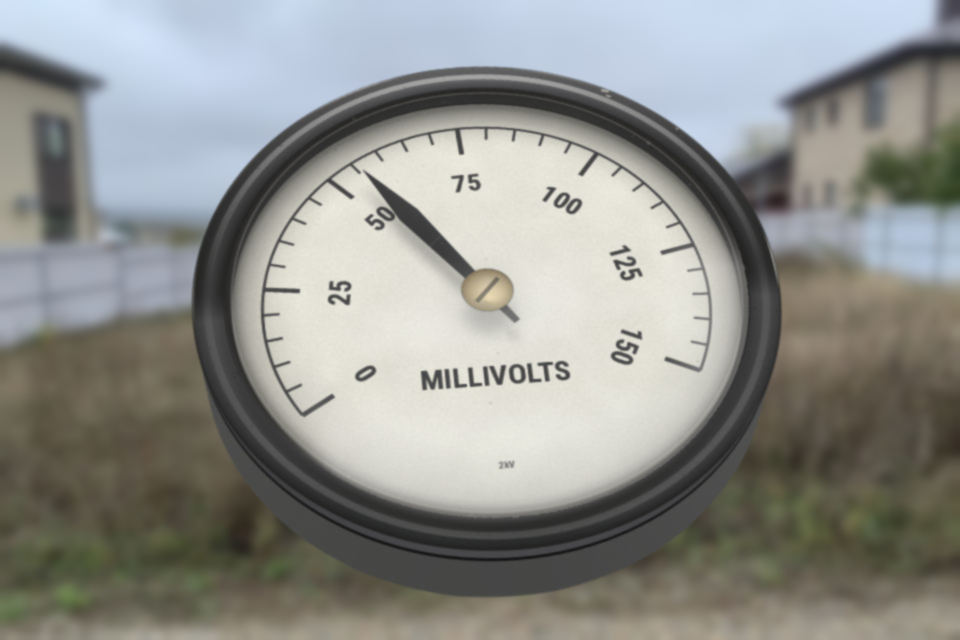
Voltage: {"value": 55, "unit": "mV"}
